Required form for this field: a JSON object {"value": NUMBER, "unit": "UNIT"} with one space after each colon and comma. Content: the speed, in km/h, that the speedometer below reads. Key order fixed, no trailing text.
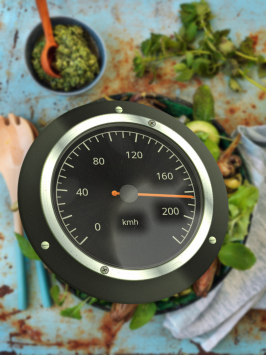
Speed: {"value": 185, "unit": "km/h"}
